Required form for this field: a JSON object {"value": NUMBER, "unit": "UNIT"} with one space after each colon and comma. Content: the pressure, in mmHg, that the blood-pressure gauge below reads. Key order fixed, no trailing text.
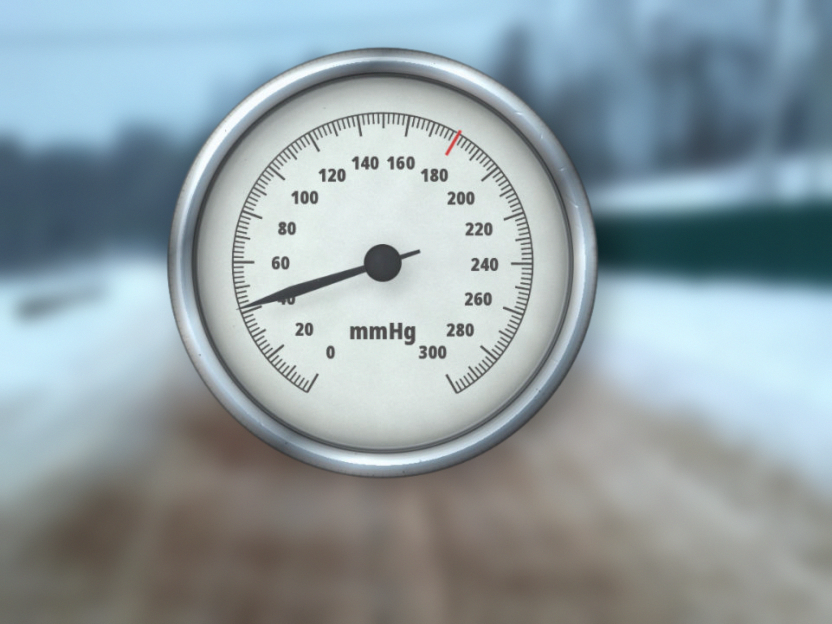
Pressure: {"value": 42, "unit": "mmHg"}
